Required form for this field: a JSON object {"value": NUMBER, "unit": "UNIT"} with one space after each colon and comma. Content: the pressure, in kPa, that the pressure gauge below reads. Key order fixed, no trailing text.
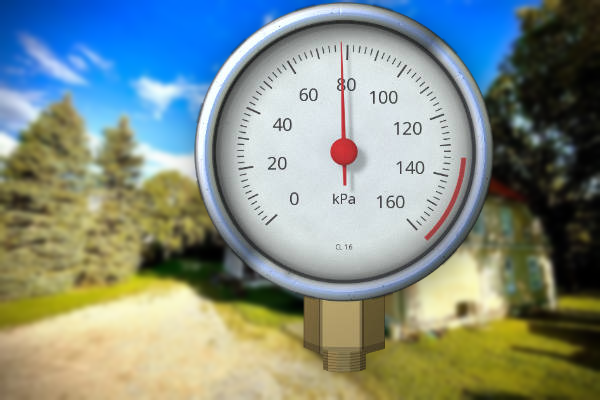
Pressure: {"value": 78, "unit": "kPa"}
